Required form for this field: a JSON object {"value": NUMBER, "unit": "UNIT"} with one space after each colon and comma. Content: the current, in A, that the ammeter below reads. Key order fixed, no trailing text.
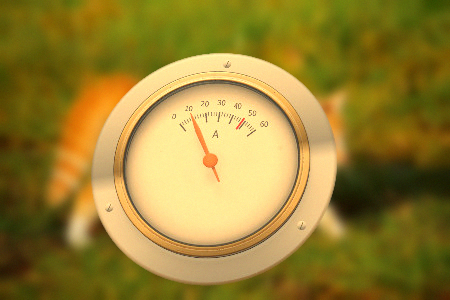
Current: {"value": 10, "unit": "A"}
